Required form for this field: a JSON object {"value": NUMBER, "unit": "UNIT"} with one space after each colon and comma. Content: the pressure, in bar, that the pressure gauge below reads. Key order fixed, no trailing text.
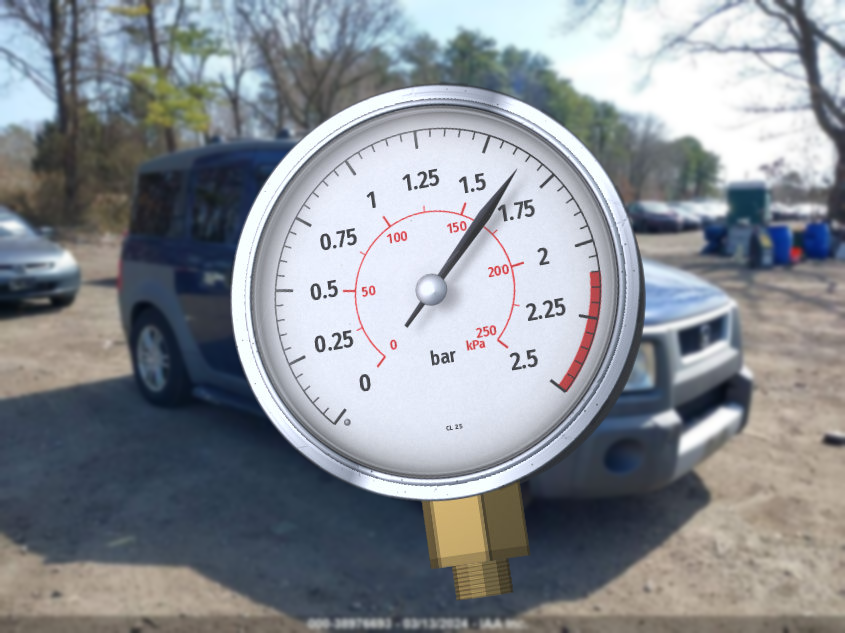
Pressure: {"value": 1.65, "unit": "bar"}
